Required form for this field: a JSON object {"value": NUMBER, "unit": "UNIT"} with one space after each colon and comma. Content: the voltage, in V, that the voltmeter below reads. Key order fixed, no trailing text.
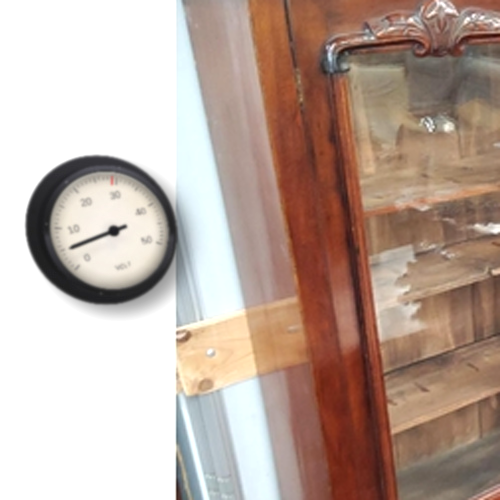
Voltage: {"value": 5, "unit": "V"}
